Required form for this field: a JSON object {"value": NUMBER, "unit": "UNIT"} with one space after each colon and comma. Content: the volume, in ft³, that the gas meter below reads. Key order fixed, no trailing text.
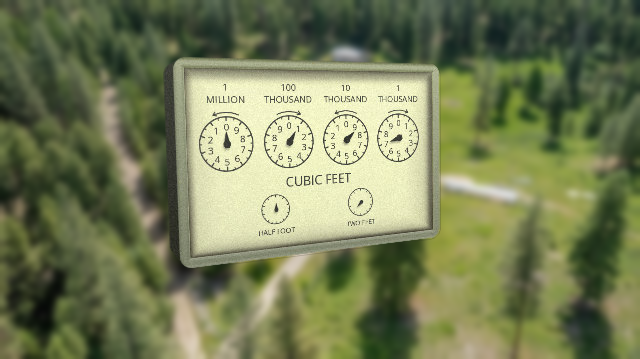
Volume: {"value": 8700, "unit": "ft³"}
